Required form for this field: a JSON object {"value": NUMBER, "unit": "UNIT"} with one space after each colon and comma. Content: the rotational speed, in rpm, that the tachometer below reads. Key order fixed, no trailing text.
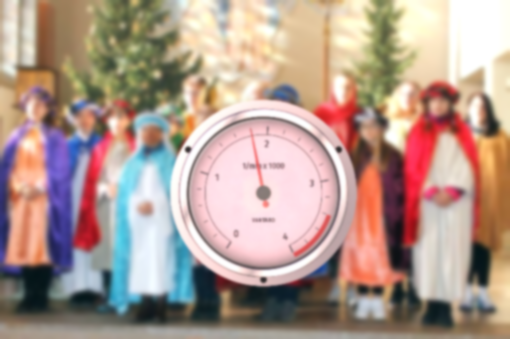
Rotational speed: {"value": 1800, "unit": "rpm"}
